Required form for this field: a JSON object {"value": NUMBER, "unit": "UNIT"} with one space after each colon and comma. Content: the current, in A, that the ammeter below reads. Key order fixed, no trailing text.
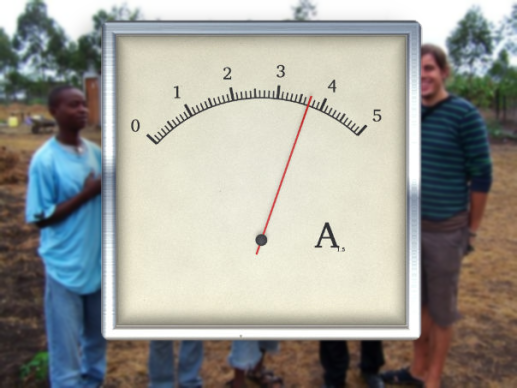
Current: {"value": 3.7, "unit": "A"}
